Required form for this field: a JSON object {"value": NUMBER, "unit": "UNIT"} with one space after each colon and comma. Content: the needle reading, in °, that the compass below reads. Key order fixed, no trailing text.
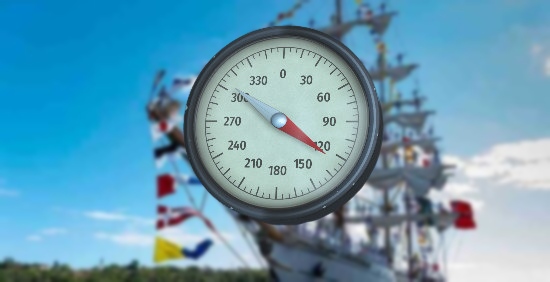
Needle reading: {"value": 125, "unit": "°"}
